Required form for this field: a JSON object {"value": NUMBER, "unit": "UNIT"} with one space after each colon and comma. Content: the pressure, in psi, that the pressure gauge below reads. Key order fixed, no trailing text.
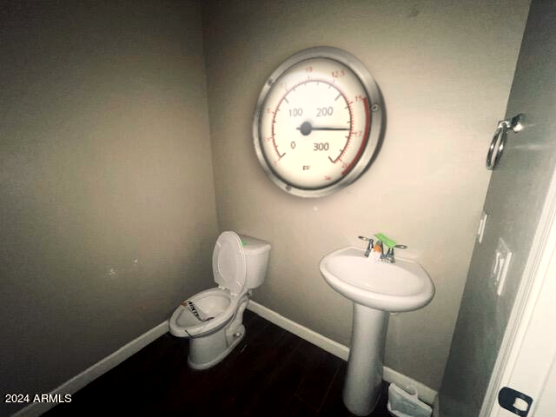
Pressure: {"value": 250, "unit": "psi"}
